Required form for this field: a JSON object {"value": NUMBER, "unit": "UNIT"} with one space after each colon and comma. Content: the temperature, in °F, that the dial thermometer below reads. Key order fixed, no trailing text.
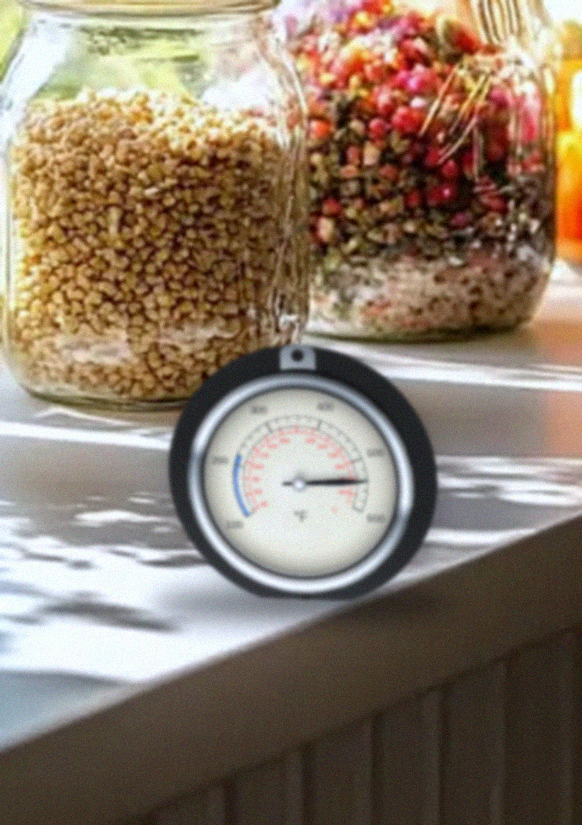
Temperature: {"value": 540, "unit": "°F"}
